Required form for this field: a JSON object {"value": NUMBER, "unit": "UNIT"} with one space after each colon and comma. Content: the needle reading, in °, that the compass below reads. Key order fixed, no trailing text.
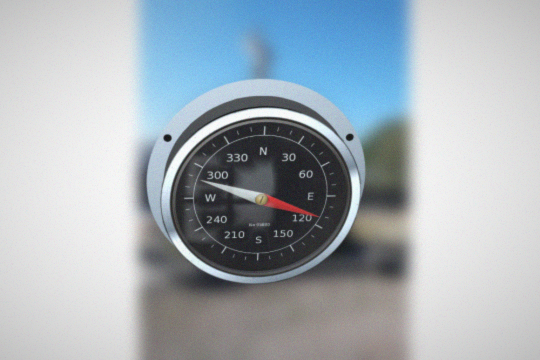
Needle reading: {"value": 110, "unit": "°"}
